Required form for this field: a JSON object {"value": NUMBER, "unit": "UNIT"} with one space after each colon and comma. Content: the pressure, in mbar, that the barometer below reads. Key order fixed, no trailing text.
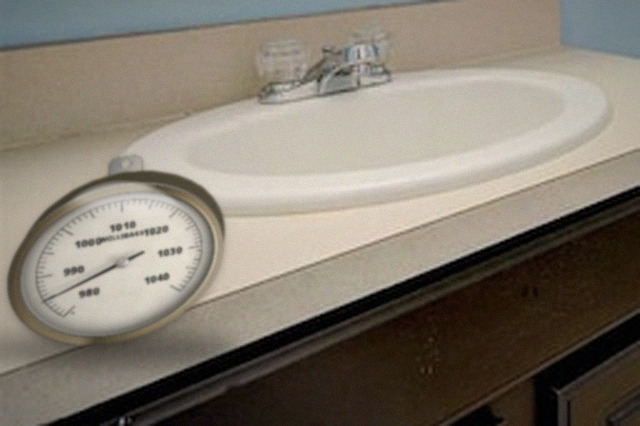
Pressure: {"value": 985, "unit": "mbar"}
